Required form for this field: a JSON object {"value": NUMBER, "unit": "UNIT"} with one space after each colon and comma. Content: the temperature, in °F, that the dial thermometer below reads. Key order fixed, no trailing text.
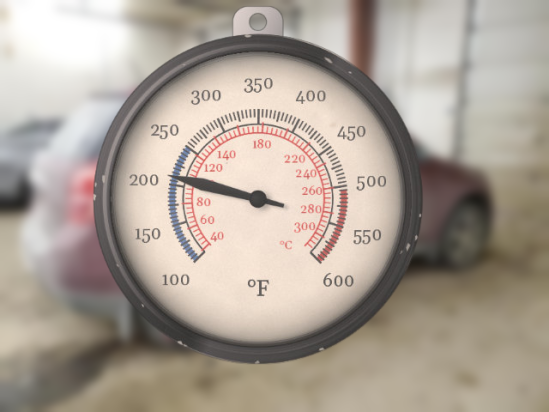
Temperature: {"value": 210, "unit": "°F"}
